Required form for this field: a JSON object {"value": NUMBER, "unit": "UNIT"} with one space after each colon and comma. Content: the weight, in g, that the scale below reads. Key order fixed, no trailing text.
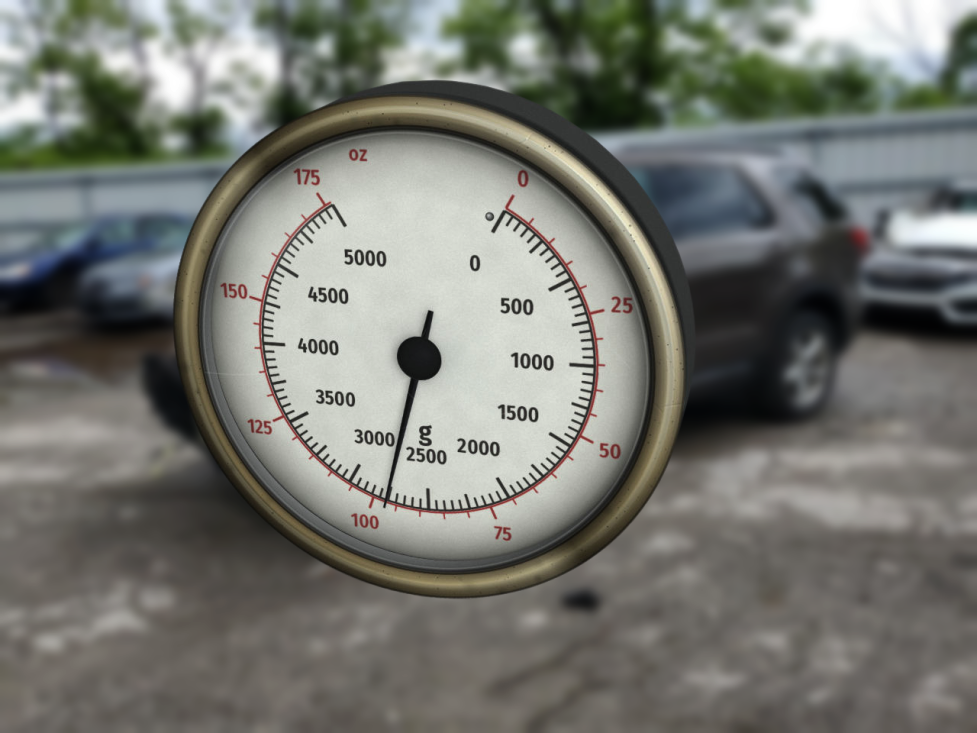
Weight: {"value": 2750, "unit": "g"}
